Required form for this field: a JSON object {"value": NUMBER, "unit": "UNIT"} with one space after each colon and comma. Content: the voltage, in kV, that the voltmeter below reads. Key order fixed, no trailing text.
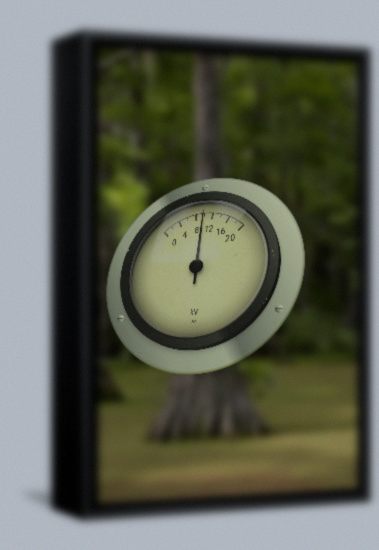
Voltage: {"value": 10, "unit": "kV"}
